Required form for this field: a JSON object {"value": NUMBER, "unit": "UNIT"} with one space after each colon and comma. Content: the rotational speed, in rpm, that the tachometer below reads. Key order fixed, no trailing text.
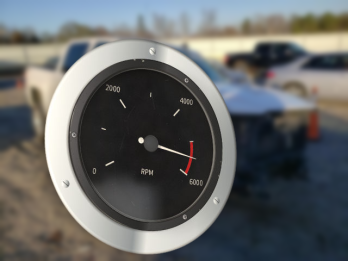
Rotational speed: {"value": 5500, "unit": "rpm"}
